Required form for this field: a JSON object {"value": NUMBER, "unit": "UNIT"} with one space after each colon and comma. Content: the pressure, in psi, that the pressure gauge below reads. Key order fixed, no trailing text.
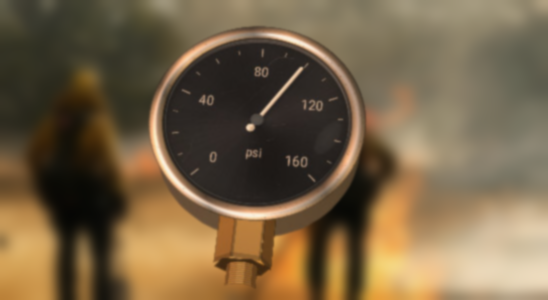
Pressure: {"value": 100, "unit": "psi"}
